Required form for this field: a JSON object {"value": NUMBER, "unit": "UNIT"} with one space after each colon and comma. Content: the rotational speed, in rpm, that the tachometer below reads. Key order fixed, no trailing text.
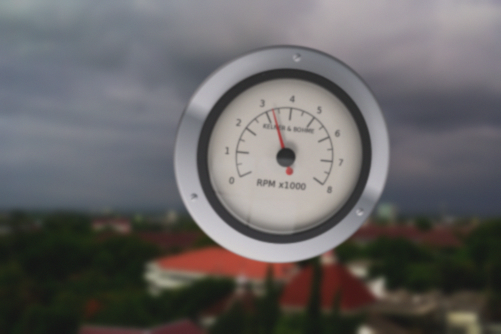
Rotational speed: {"value": 3250, "unit": "rpm"}
